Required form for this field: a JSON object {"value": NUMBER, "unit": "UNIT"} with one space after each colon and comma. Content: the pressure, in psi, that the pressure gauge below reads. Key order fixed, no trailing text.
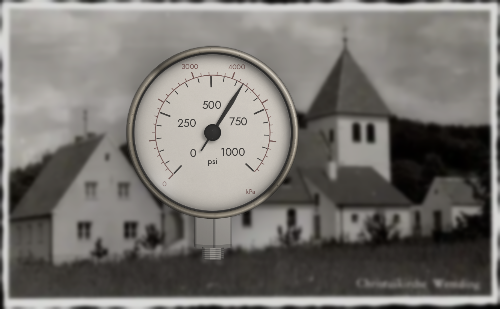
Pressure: {"value": 625, "unit": "psi"}
